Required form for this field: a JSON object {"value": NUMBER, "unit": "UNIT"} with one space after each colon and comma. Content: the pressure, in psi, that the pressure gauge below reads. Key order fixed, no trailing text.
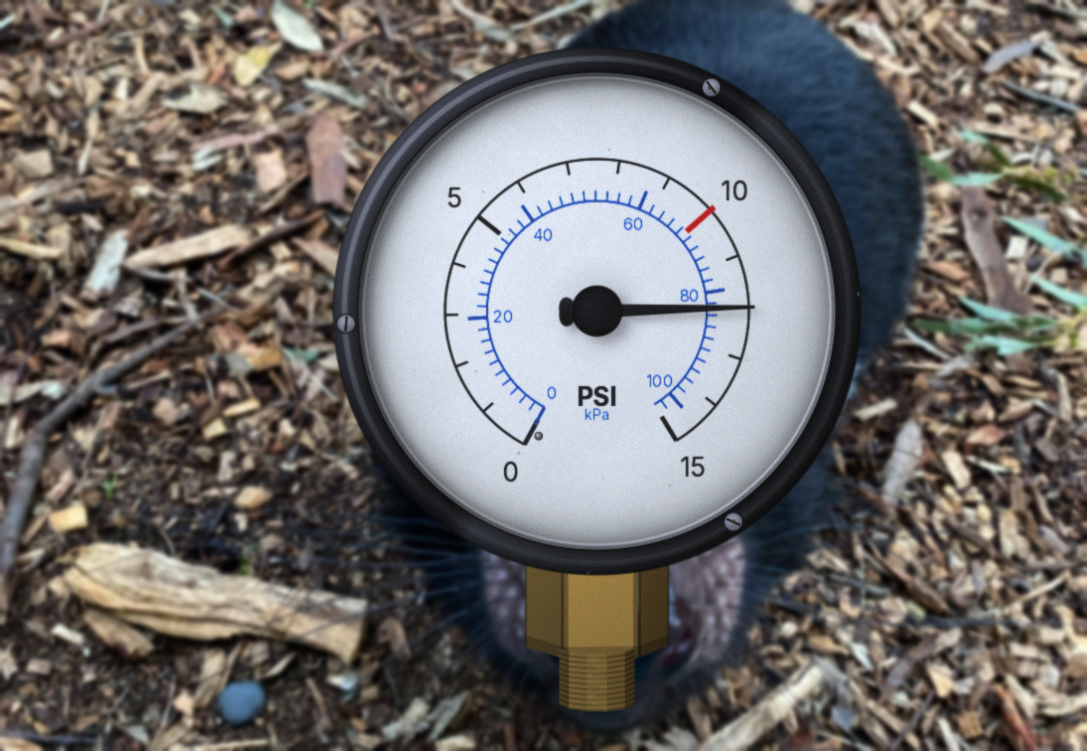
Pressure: {"value": 12, "unit": "psi"}
